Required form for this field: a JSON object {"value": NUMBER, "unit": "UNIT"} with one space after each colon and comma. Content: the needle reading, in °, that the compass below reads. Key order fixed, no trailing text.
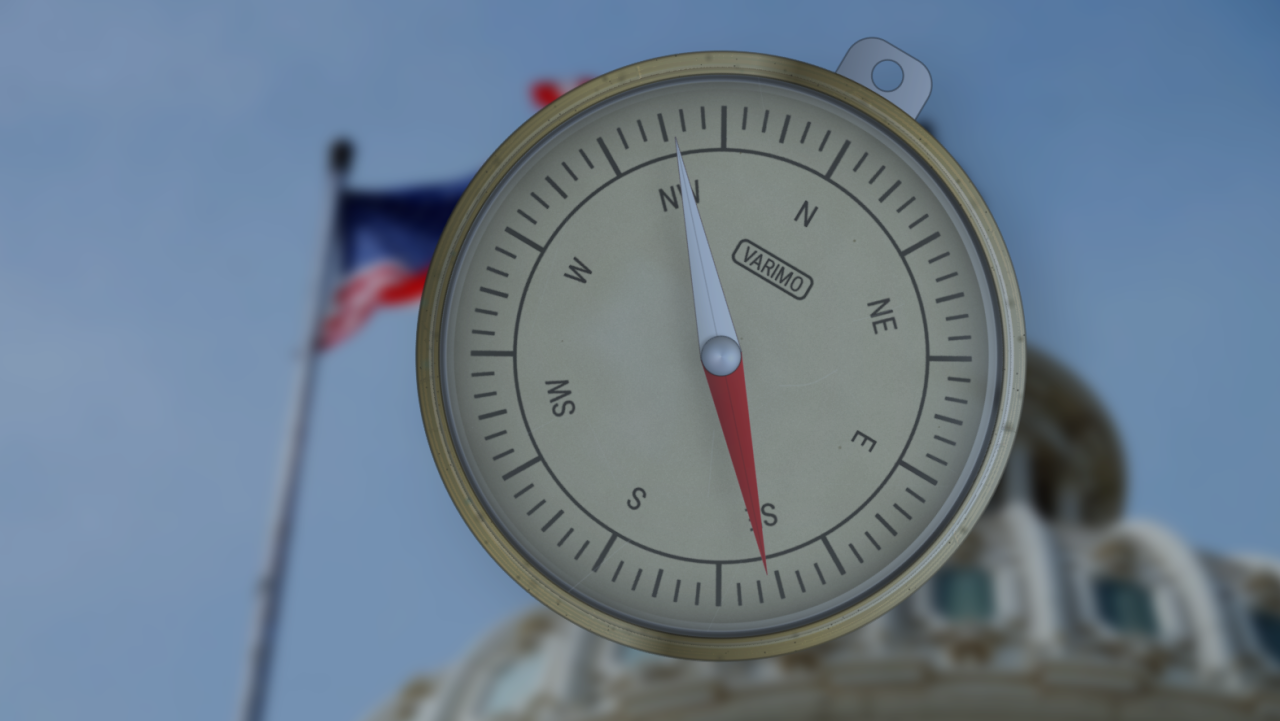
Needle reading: {"value": 137.5, "unit": "°"}
